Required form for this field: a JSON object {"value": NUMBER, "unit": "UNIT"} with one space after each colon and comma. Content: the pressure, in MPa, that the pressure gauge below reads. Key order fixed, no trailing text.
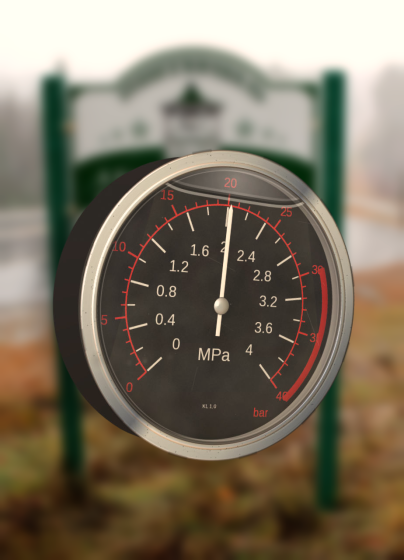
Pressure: {"value": 2, "unit": "MPa"}
